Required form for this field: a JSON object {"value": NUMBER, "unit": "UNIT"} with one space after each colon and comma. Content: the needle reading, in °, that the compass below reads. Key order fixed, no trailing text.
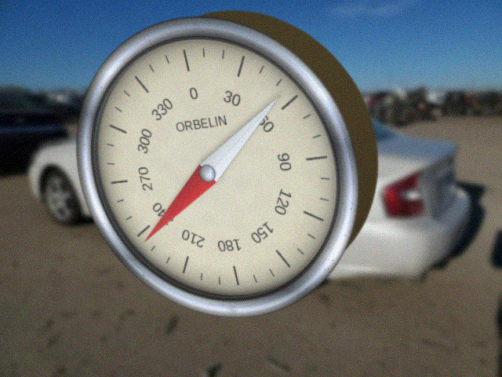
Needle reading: {"value": 235, "unit": "°"}
